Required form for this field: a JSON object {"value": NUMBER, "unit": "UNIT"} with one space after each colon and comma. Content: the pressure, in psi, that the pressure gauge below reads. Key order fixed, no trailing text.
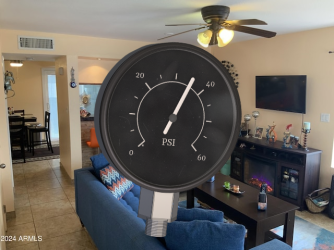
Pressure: {"value": 35, "unit": "psi"}
